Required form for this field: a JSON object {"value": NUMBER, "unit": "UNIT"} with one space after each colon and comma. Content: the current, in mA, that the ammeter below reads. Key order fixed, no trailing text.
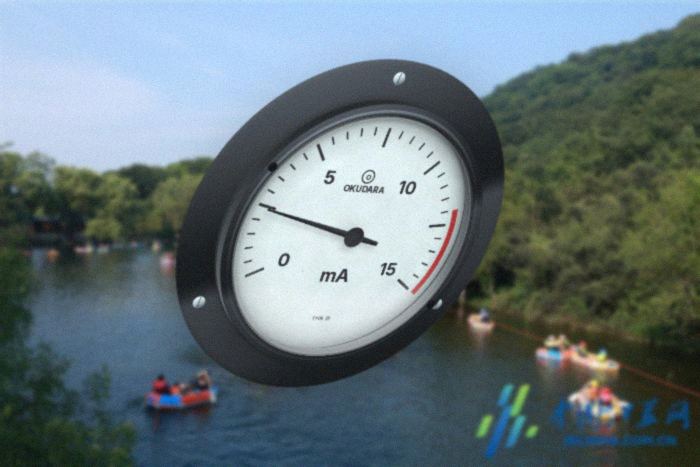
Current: {"value": 2.5, "unit": "mA"}
